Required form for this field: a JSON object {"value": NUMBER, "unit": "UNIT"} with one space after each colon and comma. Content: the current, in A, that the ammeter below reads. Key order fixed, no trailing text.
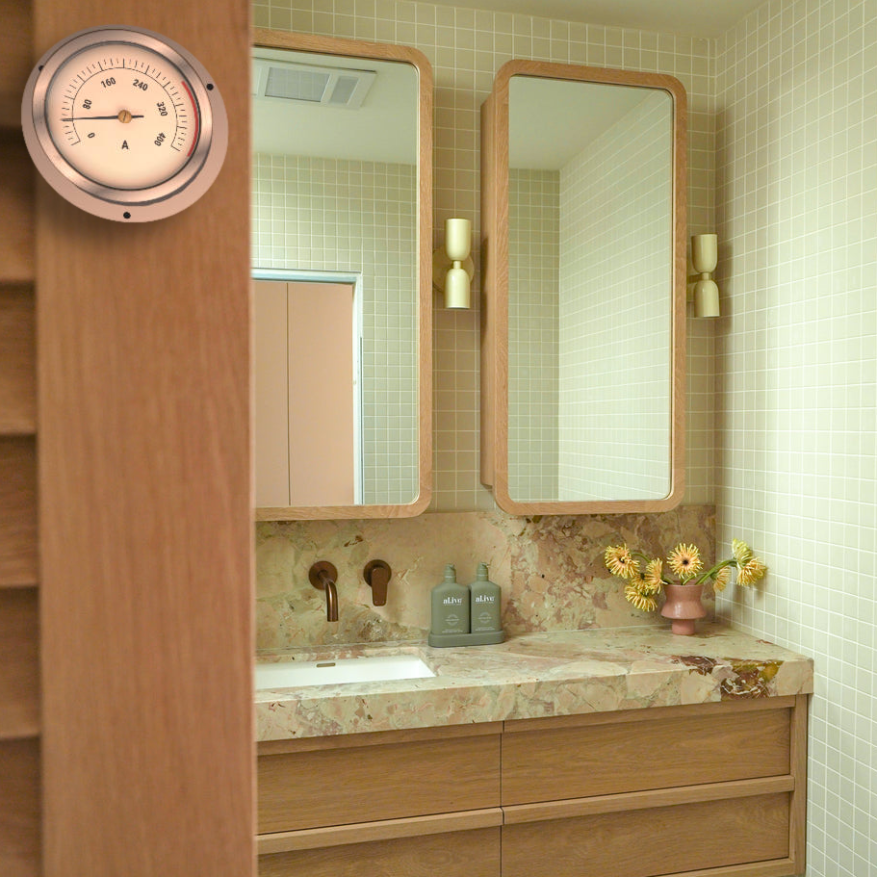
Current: {"value": 40, "unit": "A"}
